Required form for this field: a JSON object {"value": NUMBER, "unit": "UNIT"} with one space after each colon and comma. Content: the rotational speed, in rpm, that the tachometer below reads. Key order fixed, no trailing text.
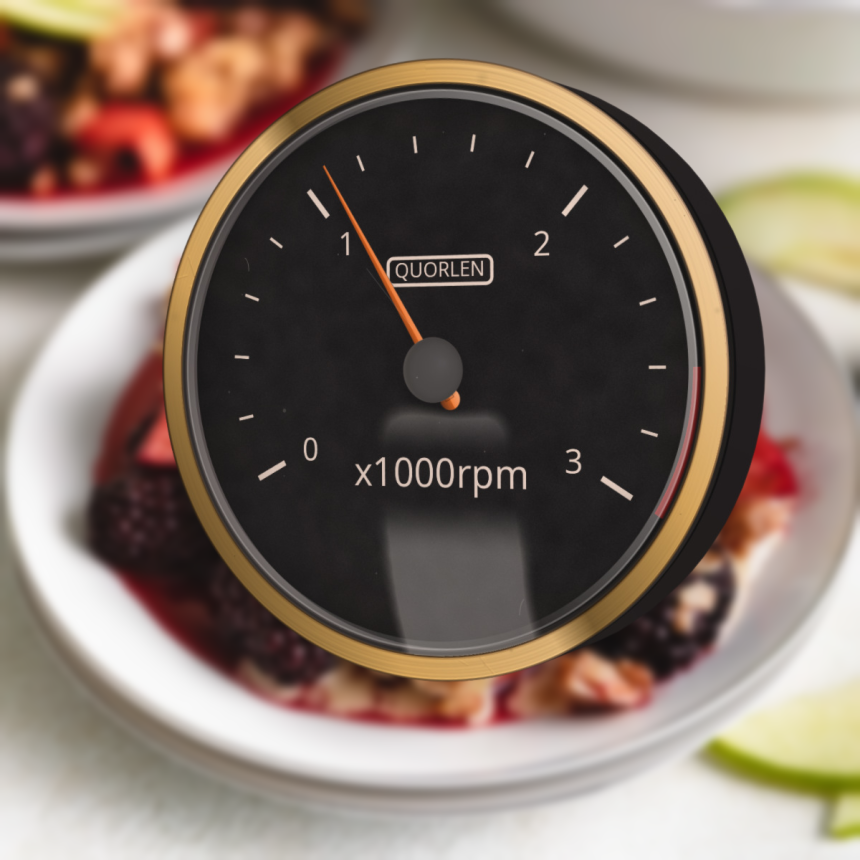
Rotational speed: {"value": 1100, "unit": "rpm"}
